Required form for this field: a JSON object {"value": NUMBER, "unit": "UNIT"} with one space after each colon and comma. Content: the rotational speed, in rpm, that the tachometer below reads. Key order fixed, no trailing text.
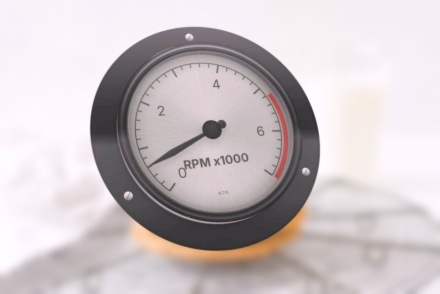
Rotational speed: {"value": 600, "unit": "rpm"}
